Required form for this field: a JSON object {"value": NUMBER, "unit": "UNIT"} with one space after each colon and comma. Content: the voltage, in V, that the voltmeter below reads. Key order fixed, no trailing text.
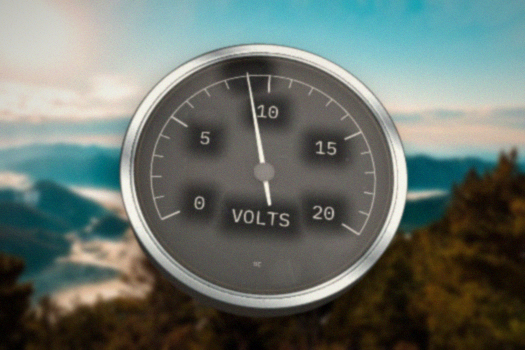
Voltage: {"value": 9, "unit": "V"}
